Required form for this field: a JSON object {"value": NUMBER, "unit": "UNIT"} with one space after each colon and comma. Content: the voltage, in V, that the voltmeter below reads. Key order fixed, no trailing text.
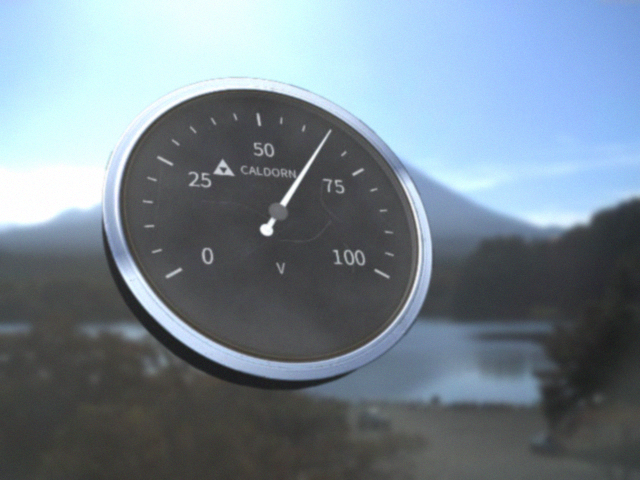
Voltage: {"value": 65, "unit": "V"}
